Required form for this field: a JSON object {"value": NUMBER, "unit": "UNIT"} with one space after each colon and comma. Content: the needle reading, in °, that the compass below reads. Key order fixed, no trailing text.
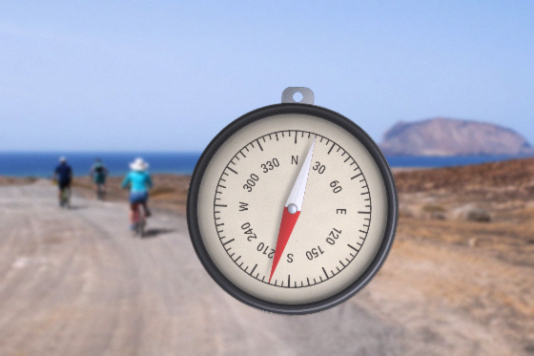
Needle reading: {"value": 195, "unit": "°"}
